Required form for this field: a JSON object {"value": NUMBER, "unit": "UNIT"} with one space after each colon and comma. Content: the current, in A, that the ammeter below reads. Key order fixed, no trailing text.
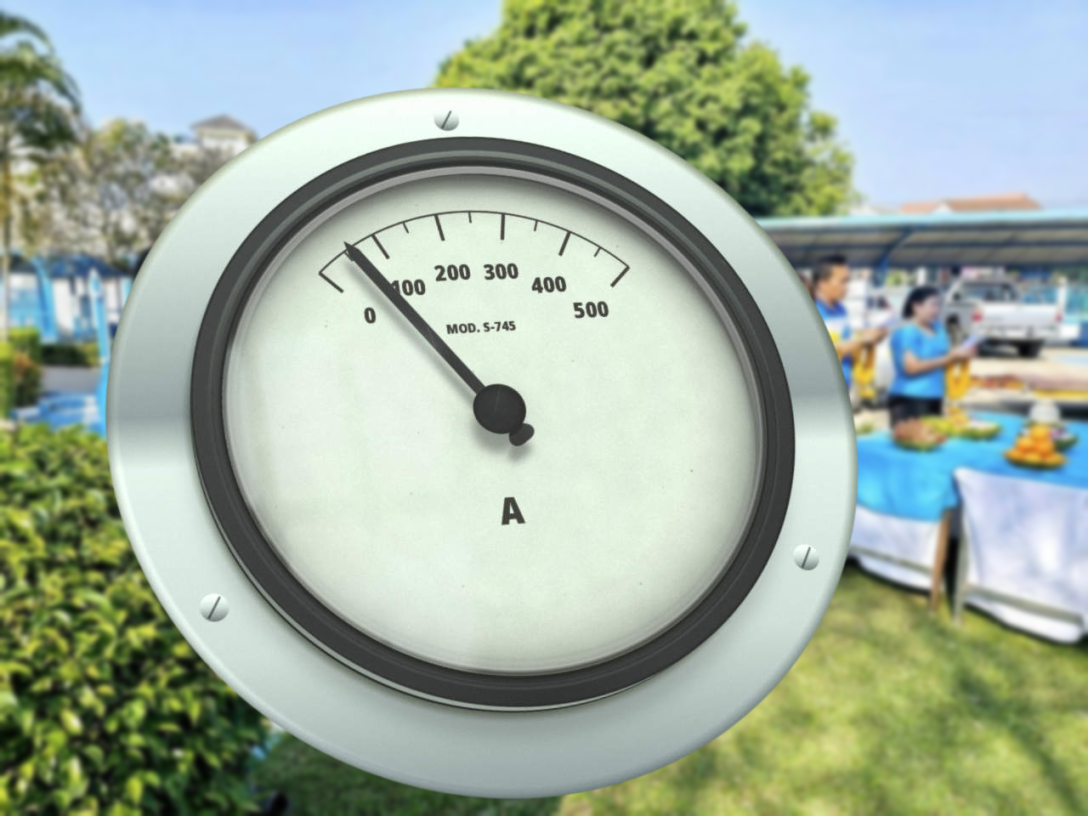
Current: {"value": 50, "unit": "A"}
